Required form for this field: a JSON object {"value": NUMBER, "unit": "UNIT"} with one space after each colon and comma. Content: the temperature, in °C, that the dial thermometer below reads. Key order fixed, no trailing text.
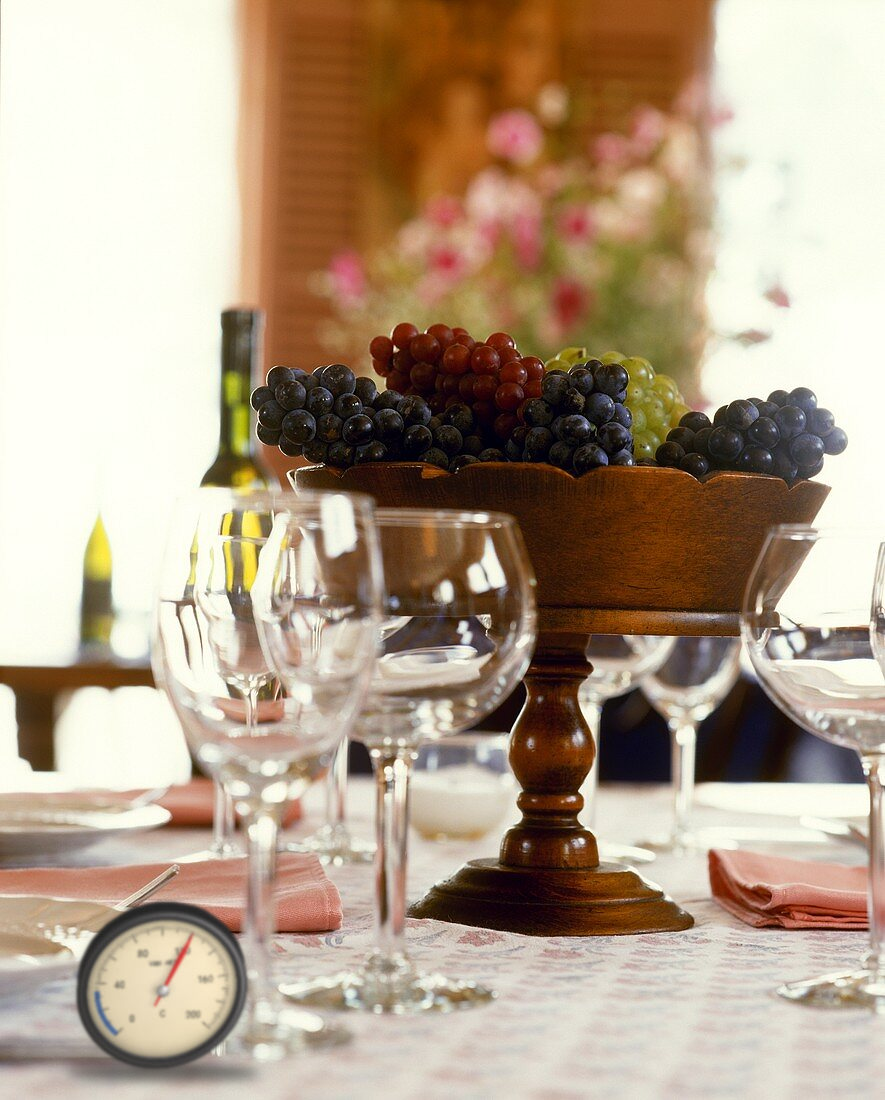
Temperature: {"value": 120, "unit": "°C"}
